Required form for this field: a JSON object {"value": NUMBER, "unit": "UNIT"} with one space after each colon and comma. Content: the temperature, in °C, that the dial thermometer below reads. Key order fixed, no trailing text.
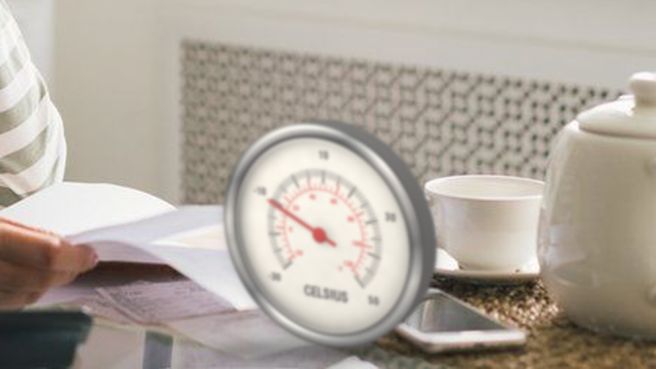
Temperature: {"value": -10, "unit": "°C"}
